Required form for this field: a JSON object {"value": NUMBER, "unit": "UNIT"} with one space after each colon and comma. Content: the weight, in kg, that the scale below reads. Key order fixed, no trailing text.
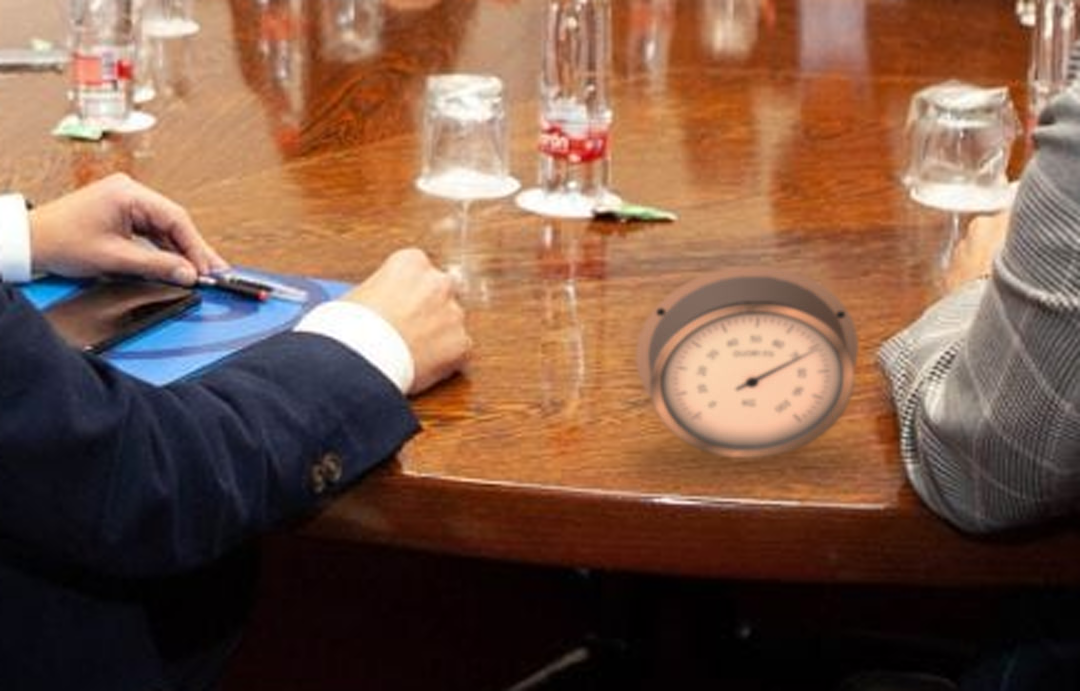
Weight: {"value": 70, "unit": "kg"}
